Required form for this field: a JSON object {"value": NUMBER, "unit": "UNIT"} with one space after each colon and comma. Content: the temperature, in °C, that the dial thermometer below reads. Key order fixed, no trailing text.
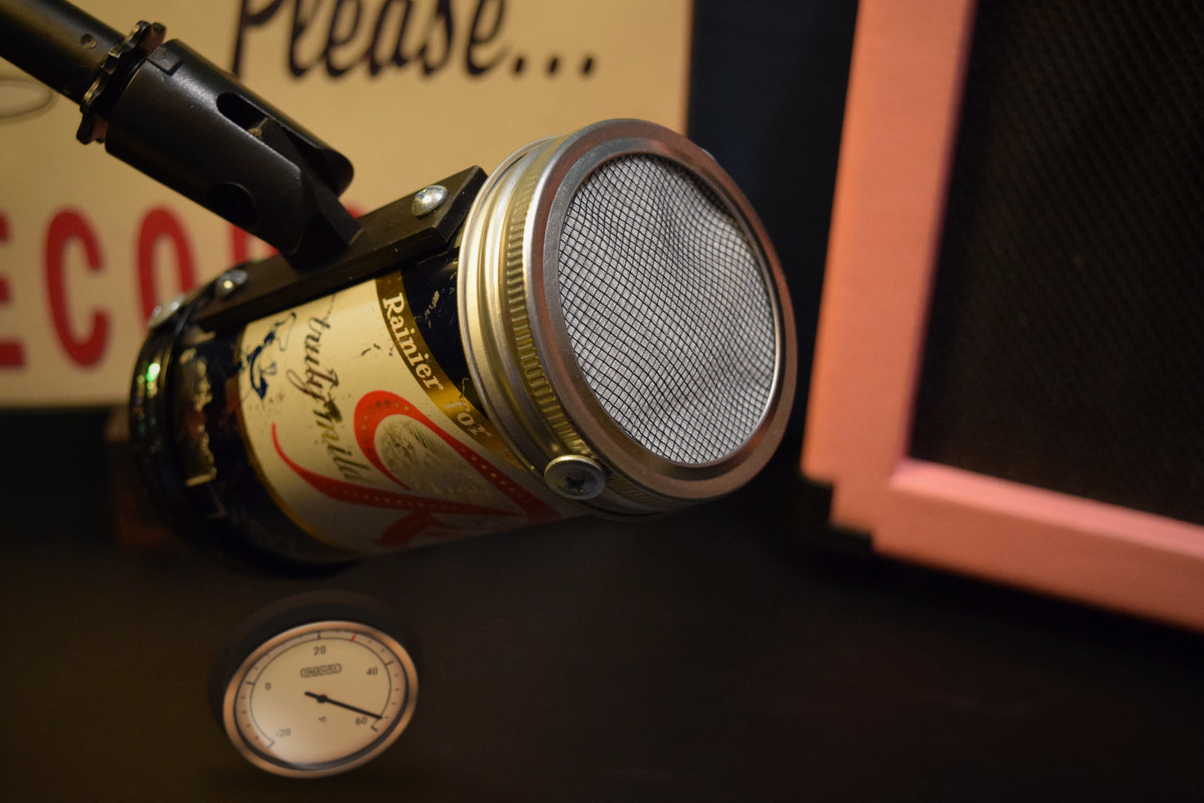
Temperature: {"value": 56, "unit": "°C"}
